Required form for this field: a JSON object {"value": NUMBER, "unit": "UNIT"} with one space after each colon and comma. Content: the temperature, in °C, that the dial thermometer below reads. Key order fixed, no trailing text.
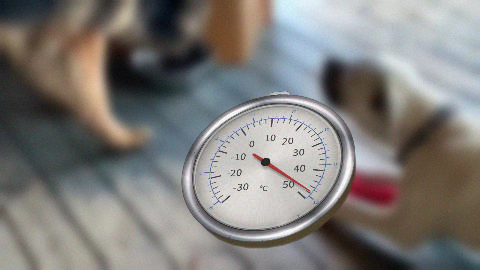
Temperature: {"value": 48, "unit": "°C"}
